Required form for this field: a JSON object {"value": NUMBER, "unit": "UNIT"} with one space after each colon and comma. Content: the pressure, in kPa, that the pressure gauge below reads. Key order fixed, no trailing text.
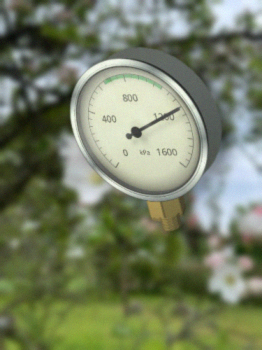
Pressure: {"value": 1200, "unit": "kPa"}
